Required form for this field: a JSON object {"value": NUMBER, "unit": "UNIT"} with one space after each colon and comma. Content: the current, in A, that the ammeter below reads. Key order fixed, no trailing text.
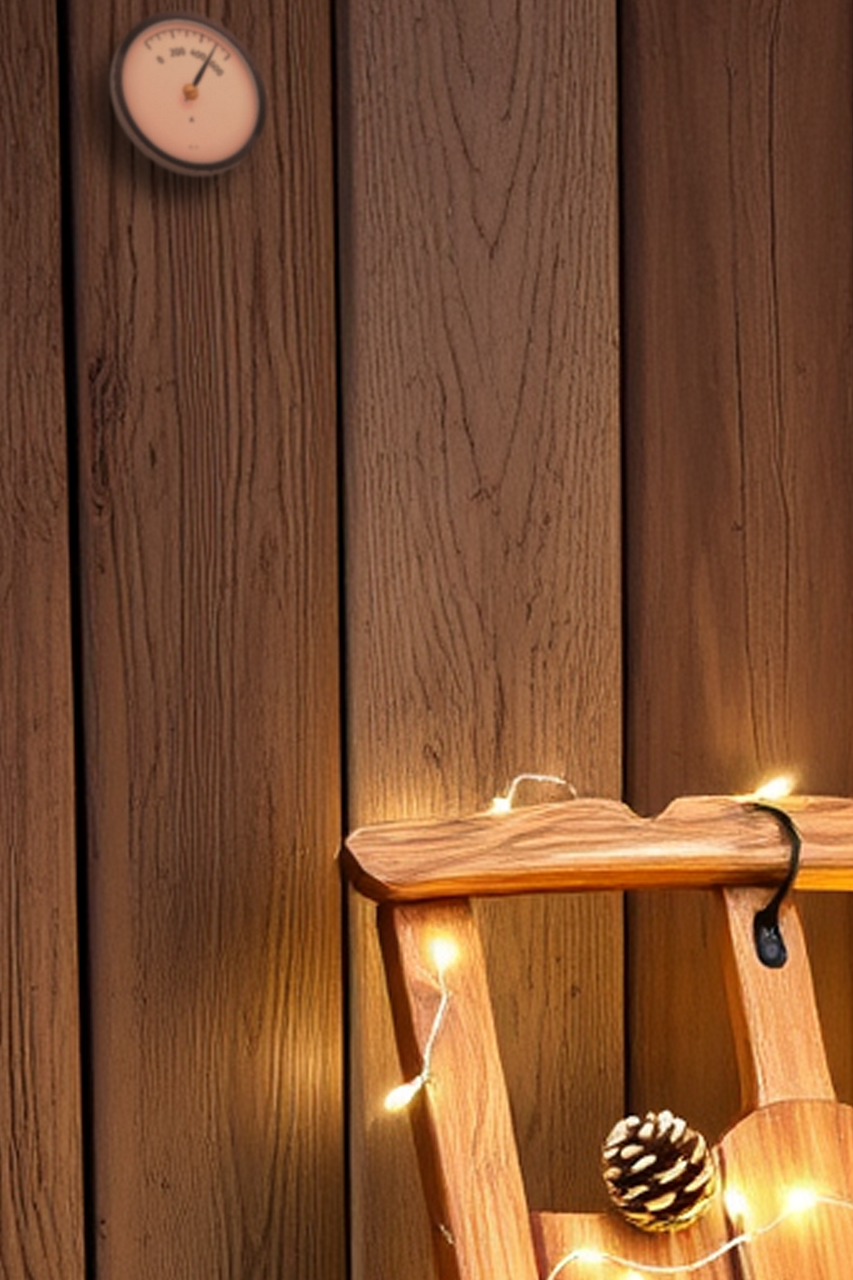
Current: {"value": 500, "unit": "A"}
